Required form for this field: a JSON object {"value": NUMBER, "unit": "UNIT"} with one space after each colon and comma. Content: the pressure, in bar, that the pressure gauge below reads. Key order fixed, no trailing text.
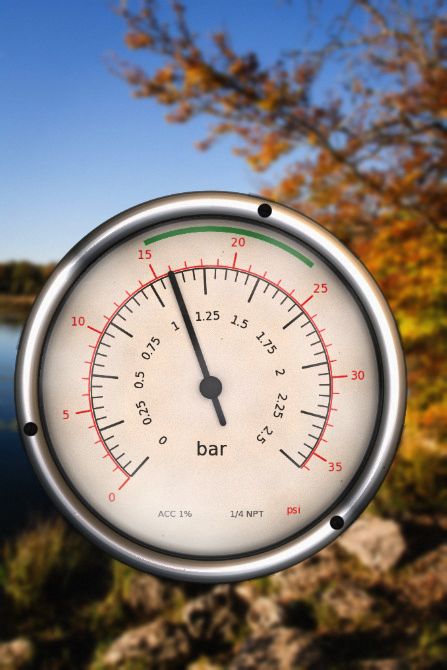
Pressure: {"value": 1.1, "unit": "bar"}
